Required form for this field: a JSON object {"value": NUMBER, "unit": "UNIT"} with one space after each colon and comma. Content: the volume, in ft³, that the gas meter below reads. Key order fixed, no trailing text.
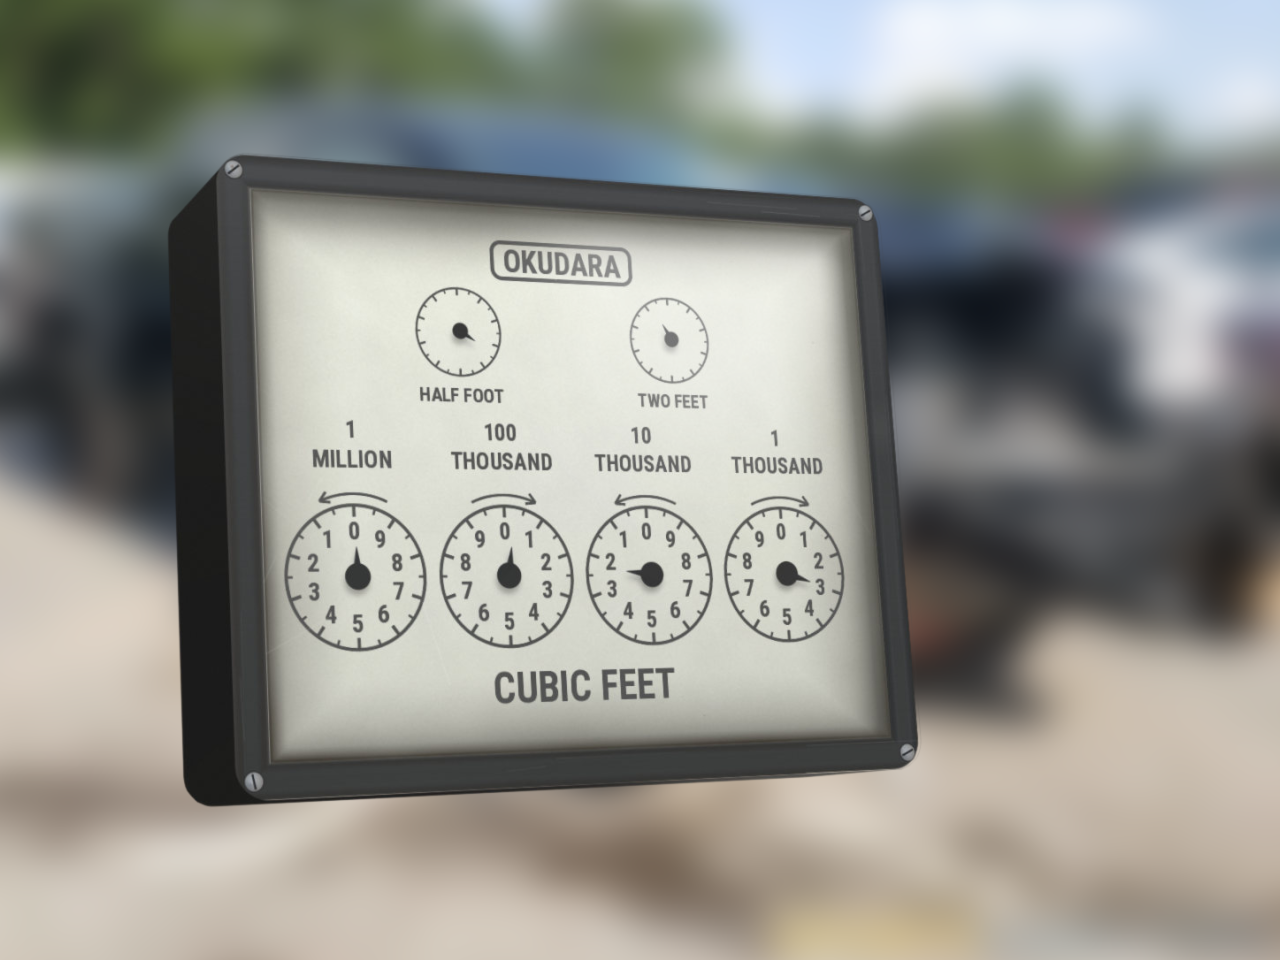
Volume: {"value": 2300, "unit": "ft³"}
